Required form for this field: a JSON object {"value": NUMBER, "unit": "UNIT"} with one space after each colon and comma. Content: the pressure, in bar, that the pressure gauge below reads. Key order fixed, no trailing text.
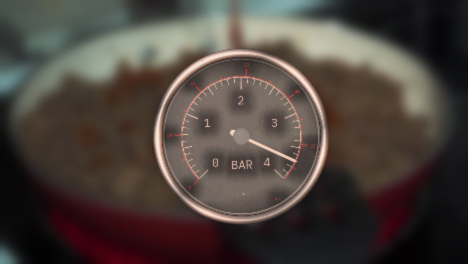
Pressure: {"value": 3.7, "unit": "bar"}
